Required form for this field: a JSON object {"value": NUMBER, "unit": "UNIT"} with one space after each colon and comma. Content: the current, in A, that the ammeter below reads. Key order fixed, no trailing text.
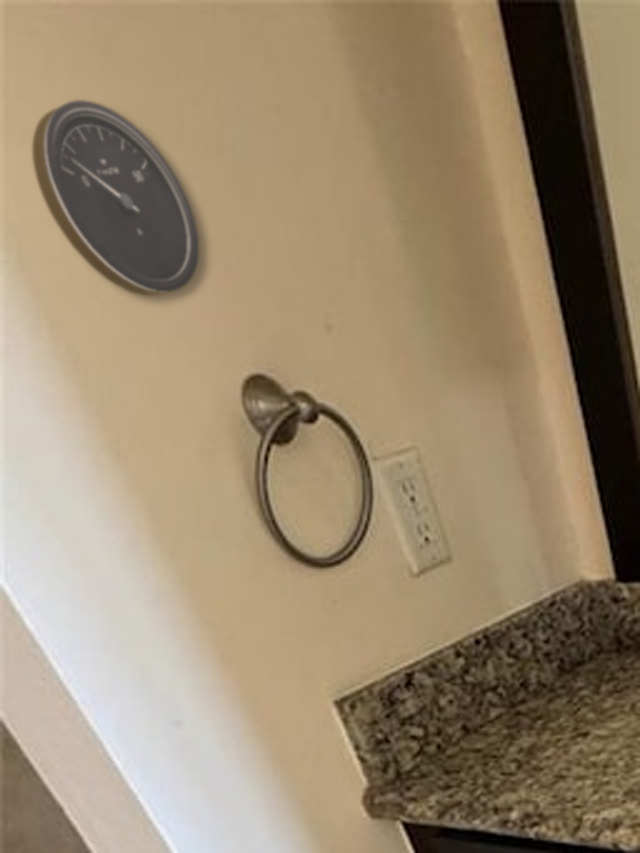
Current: {"value": 5, "unit": "A"}
